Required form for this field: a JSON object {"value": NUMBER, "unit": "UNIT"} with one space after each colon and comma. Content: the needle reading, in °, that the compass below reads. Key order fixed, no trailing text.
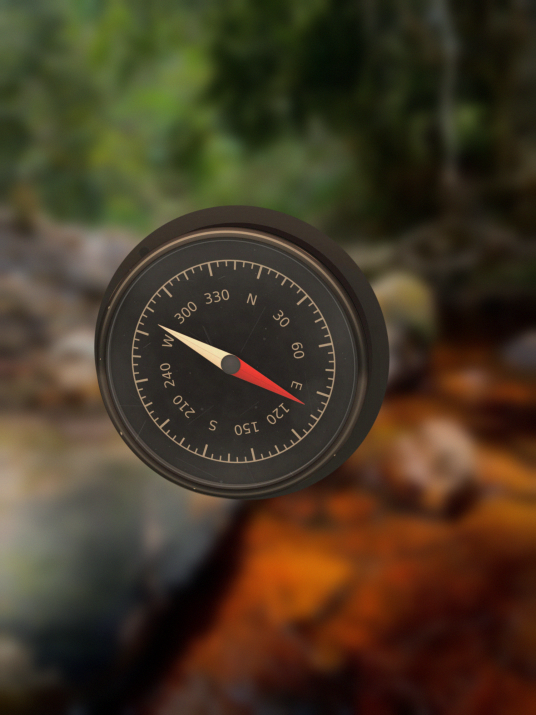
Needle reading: {"value": 100, "unit": "°"}
